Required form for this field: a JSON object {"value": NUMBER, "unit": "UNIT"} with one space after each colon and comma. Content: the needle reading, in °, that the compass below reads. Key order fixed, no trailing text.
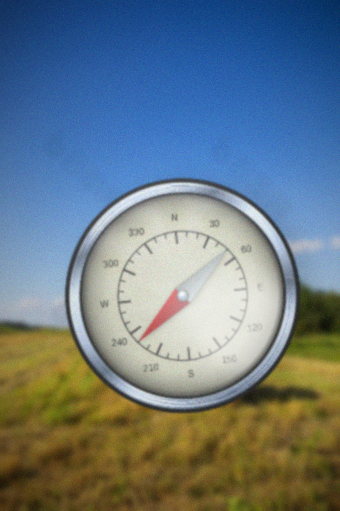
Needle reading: {"value": 230, "unit": "°"}
